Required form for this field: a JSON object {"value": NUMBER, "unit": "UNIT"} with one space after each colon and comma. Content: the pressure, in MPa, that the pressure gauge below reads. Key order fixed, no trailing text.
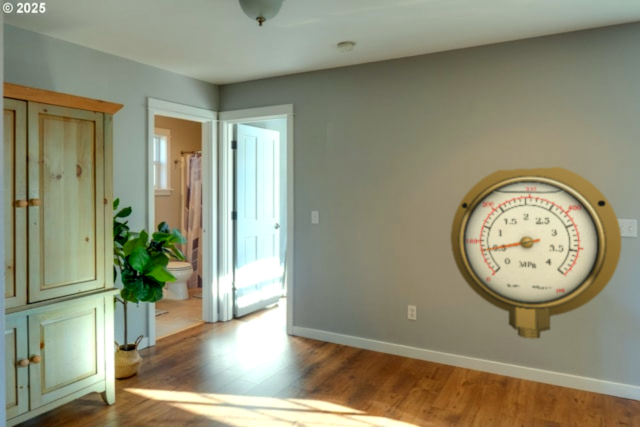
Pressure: {"value": 0.5, "unit": "MPa"}
